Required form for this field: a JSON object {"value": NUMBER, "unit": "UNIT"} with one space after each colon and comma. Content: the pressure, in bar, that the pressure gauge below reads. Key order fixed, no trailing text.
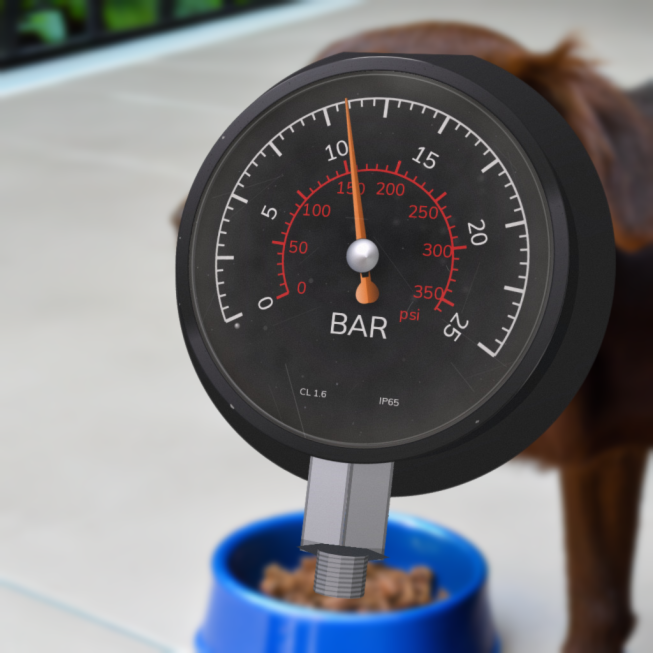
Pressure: {"value": 11, "unit": "bar"}
